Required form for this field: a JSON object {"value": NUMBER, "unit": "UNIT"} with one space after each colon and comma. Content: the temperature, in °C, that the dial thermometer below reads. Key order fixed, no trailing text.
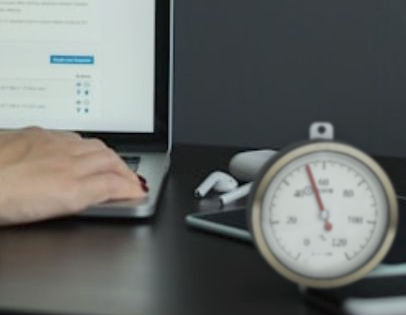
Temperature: {"value": 52, "unit": "°C"}
